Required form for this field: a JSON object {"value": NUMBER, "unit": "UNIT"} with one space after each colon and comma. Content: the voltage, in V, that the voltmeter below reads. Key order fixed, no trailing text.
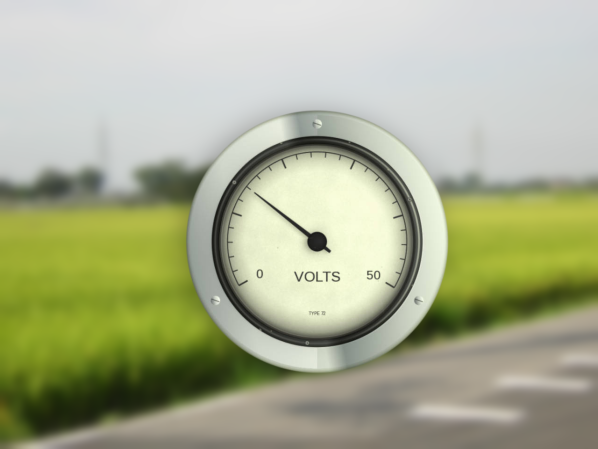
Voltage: {"value": 14, "unit": "V"}
